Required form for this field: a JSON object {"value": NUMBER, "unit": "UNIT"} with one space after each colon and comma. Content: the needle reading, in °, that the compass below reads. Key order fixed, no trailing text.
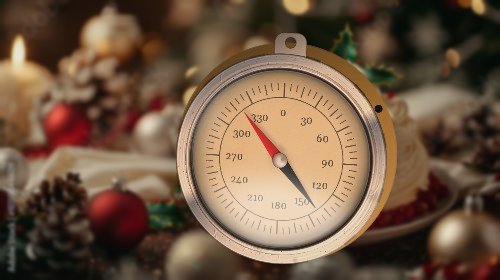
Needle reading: {"value": 320, "unit": "°"}
